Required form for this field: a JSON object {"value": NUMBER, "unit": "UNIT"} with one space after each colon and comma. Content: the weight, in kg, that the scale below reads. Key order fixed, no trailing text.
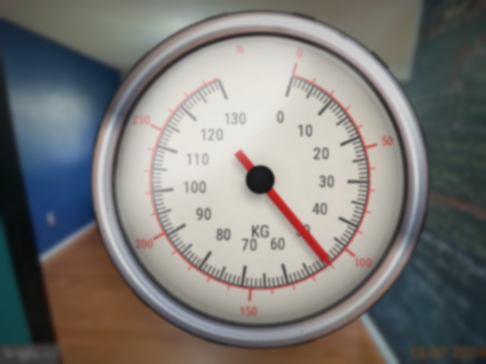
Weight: {"value": 50, "unit": "kg"}
